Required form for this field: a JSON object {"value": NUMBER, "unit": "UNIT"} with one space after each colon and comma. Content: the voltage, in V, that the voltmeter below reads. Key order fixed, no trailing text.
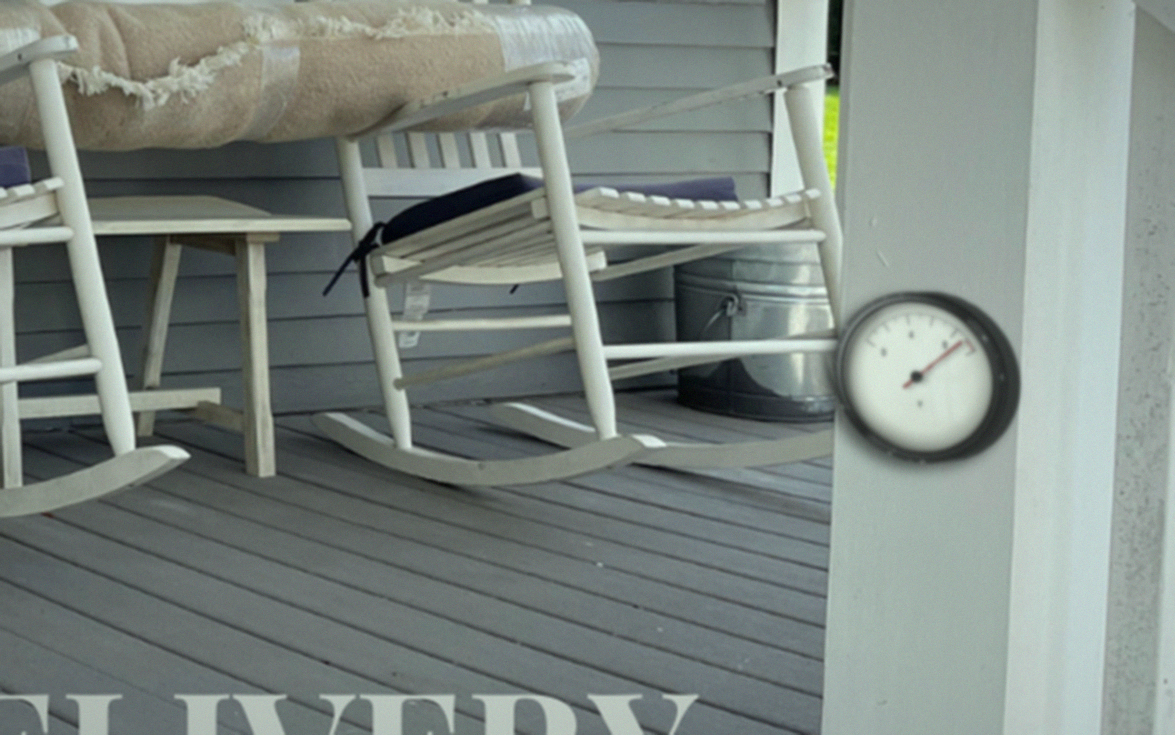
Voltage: {"value": 9, "unit": "V"}
